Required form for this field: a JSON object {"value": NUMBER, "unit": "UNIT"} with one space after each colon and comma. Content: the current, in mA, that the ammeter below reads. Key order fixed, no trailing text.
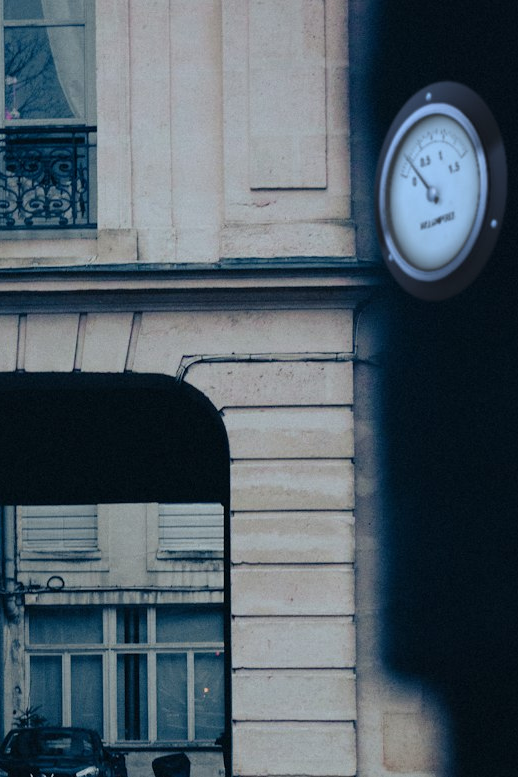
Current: {"value": 0.25, "unit": "mA"}
